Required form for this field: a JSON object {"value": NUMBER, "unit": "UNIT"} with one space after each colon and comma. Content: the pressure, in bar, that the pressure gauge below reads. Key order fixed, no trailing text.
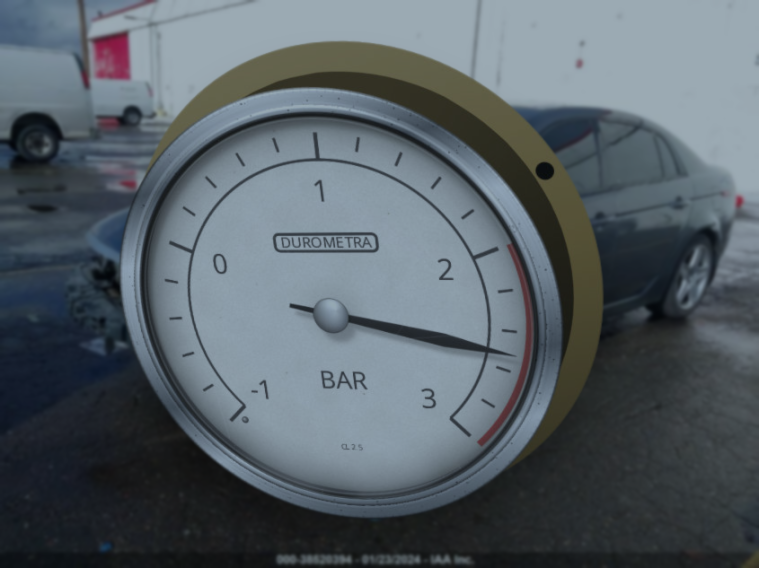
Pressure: {"value": 2.5, "unit": "bar"}
